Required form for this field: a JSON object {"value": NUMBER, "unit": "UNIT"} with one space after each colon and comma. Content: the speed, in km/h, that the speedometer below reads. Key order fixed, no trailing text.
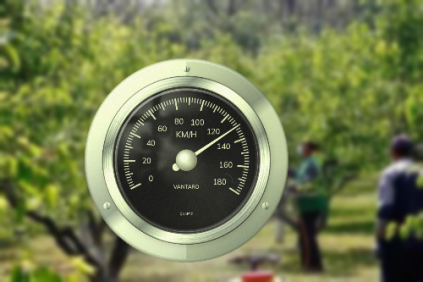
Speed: {"value": 130, "unit": "km/h"}
